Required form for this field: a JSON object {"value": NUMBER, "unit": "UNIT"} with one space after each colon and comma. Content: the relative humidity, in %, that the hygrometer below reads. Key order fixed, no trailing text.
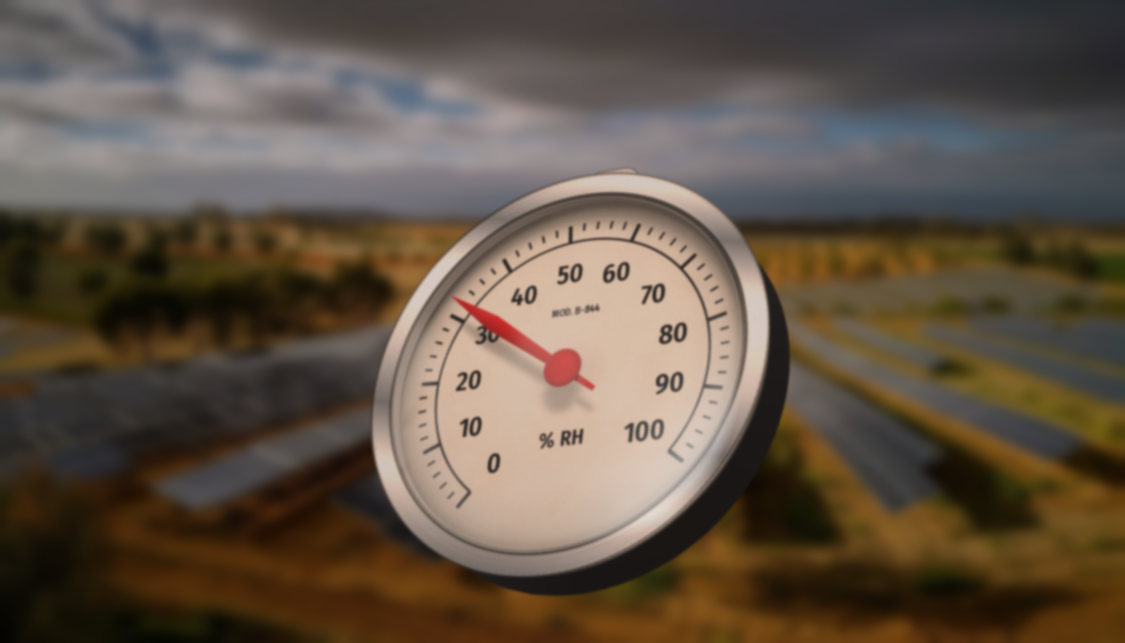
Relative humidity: {"value": 32, "unit": "%"}
